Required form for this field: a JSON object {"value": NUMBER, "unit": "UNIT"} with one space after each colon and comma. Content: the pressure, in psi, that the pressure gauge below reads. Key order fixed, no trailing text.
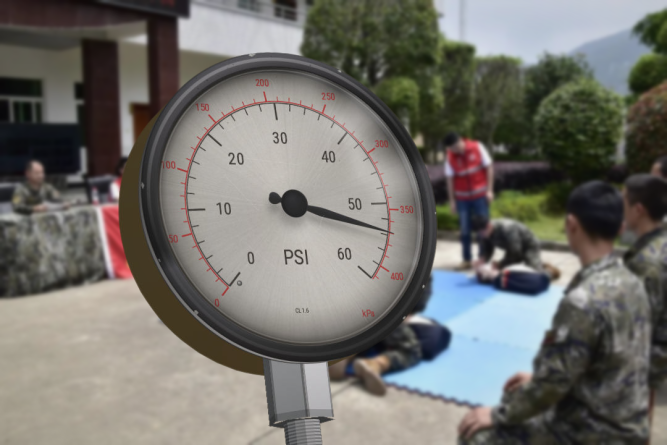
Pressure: {"value": 54, "unit": "psi"}
